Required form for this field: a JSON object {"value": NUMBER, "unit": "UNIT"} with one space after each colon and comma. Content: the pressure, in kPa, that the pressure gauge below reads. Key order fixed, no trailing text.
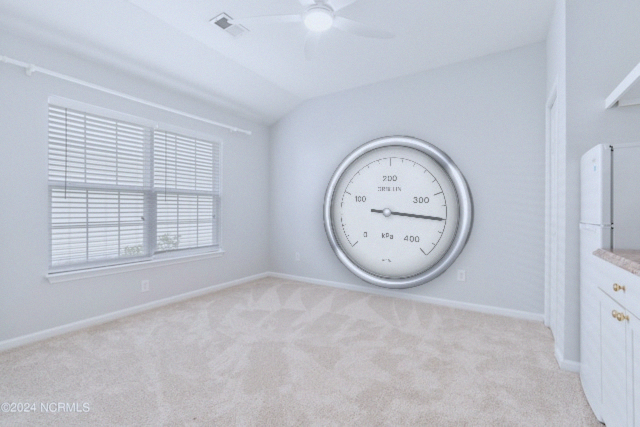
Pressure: {"value": 340, "unit": "kPa"}
